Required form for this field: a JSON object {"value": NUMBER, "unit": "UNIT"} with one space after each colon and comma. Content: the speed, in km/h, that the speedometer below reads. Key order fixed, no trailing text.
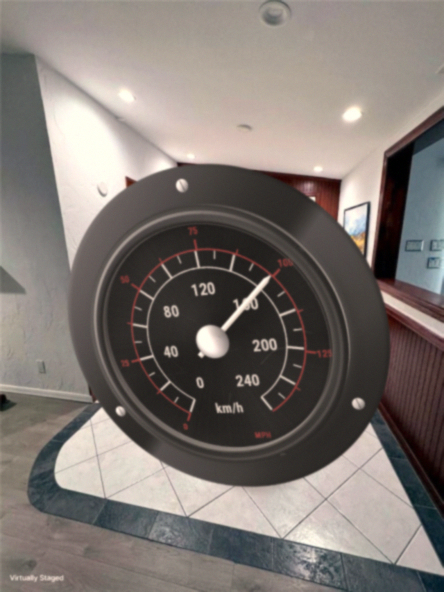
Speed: {"value": 160, "unit": "km/h"}
